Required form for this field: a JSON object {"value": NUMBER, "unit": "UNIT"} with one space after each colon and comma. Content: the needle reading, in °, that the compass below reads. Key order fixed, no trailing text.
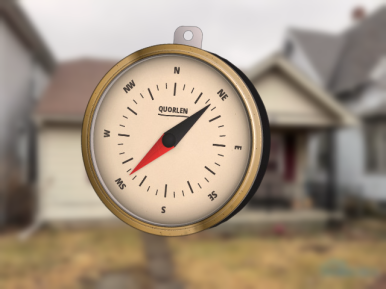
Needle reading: {"value": 225, "unit": "°"}
